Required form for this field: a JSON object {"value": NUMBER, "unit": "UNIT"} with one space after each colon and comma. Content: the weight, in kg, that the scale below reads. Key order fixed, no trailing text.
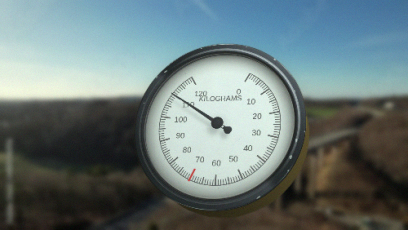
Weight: {"value": 110, "unit": "kg"}
